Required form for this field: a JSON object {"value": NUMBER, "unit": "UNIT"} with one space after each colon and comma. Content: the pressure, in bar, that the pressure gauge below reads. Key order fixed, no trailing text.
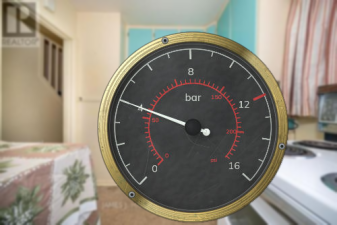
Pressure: {"value": 4, "unit": "bar"}
